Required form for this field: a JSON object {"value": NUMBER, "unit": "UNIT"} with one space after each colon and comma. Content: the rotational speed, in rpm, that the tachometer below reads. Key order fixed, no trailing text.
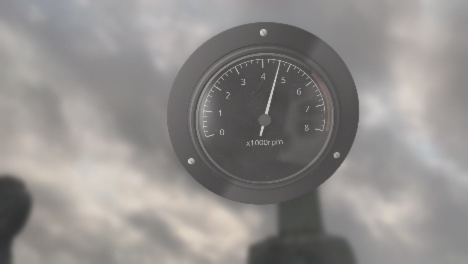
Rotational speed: {"value": 4600, "unit": "rpm"}
